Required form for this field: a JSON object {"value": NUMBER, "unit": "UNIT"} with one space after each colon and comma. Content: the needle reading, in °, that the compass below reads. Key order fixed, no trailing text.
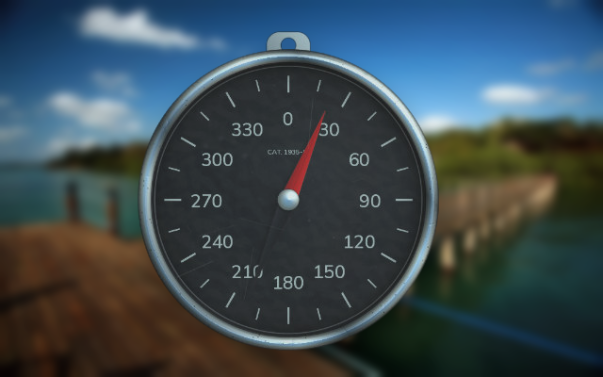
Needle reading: {"value": 22.5, "unit": "°"}
